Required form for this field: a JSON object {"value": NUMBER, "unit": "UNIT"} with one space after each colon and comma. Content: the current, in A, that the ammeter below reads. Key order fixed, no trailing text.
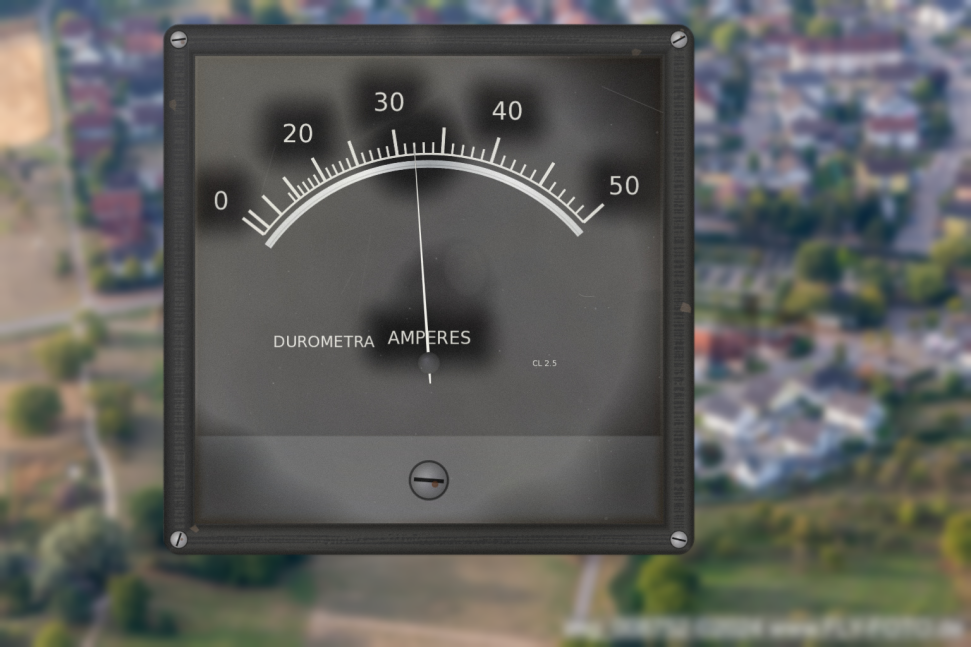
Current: {"value": 32, "unit": "A"}
